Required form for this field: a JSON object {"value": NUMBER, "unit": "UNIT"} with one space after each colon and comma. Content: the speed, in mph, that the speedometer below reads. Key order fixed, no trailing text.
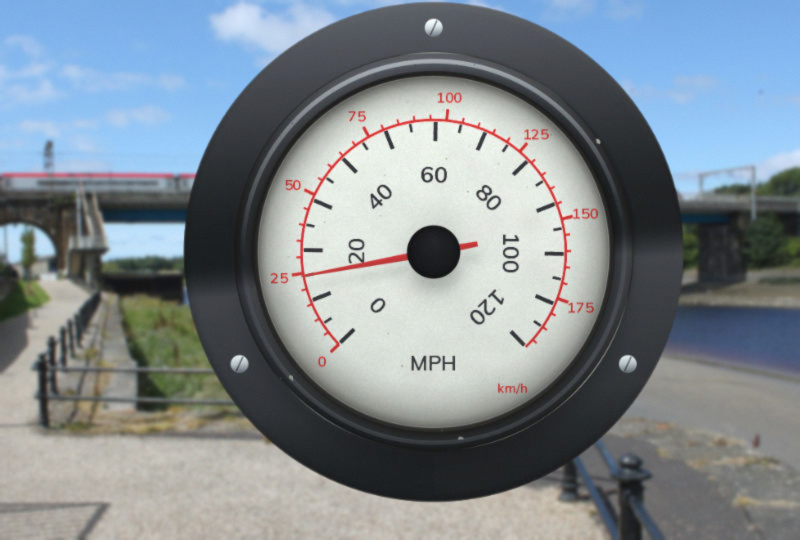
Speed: {"value": 15, "unit": "mph"}
